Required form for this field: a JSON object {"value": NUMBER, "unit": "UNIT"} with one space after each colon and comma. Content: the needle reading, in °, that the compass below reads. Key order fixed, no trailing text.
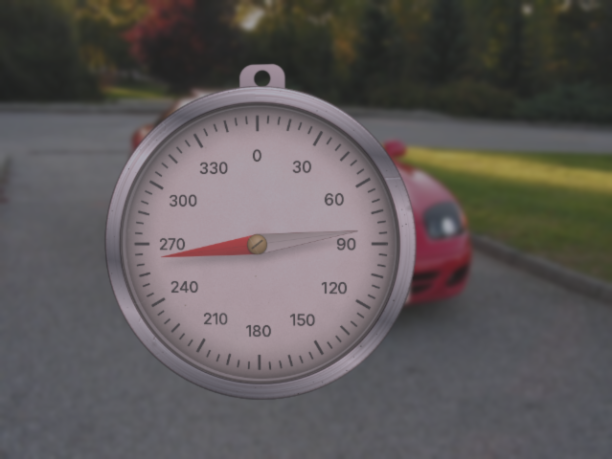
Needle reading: {"value": 262.5, "unit": "°"}
